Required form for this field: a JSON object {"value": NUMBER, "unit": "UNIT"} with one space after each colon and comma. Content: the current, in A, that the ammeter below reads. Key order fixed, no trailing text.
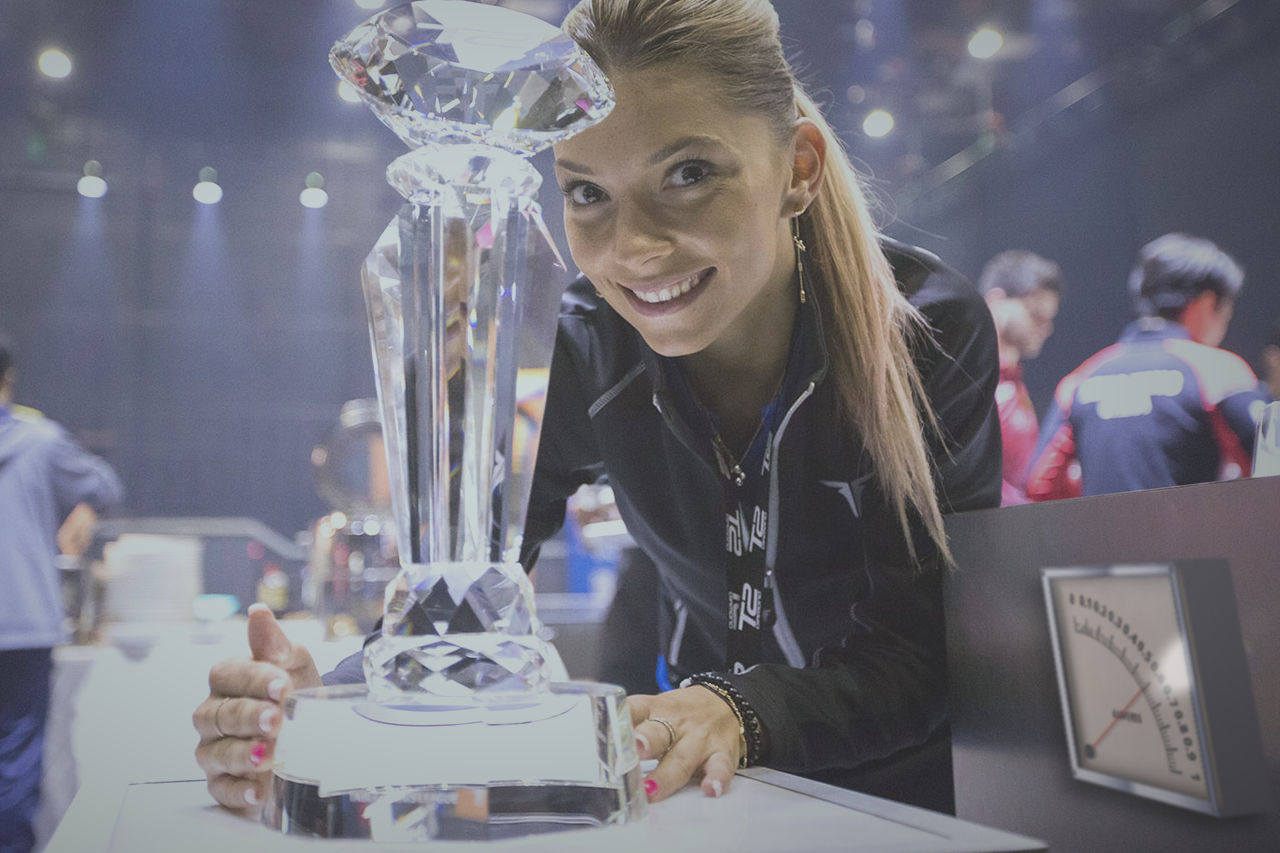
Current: {"value": 0.6, "unit": "A"}
